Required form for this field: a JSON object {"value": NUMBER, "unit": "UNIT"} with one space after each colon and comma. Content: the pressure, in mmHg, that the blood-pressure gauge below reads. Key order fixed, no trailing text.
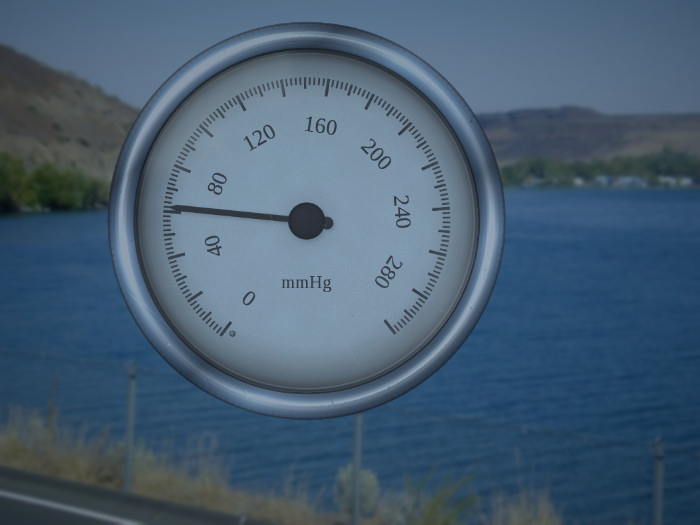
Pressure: {"value": 62, "unit": "mmHg"}
